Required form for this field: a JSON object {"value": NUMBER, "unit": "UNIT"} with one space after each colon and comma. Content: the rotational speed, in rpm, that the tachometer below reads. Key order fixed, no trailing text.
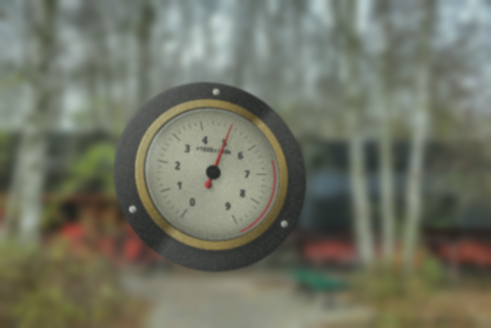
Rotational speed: {"value": 5000, "unit": "rpm"}
